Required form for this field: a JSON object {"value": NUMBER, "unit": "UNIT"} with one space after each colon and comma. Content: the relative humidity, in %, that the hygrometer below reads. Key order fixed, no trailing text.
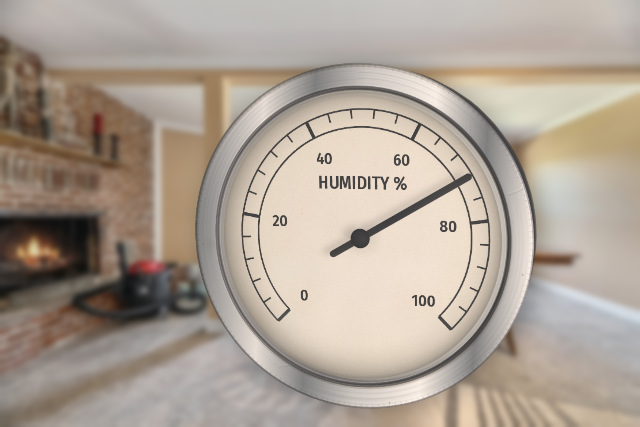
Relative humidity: {"value": 72, "unit": "%"}
